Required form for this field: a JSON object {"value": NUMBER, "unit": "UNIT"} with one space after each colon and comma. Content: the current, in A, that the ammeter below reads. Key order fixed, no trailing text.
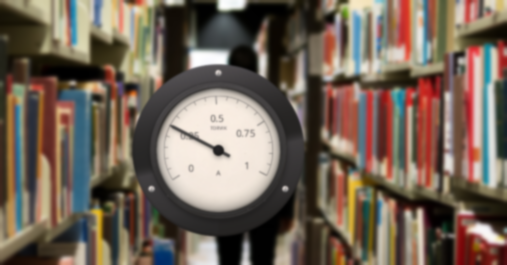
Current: {"value": 0.25, "unit": "A"}
